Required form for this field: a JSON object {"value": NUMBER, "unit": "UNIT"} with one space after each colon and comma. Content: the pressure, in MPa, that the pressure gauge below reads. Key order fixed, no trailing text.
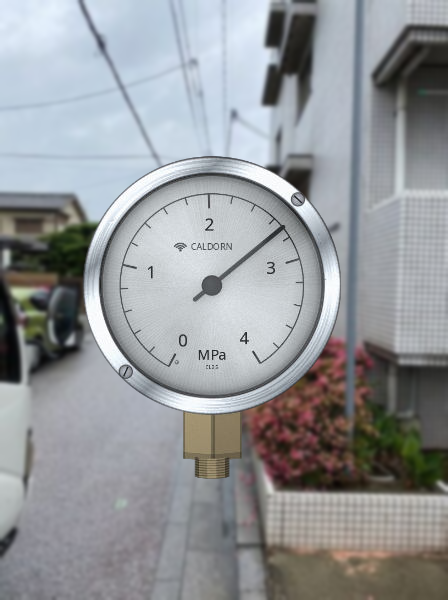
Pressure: {"value": 2.7, "unit": "MPa"}
